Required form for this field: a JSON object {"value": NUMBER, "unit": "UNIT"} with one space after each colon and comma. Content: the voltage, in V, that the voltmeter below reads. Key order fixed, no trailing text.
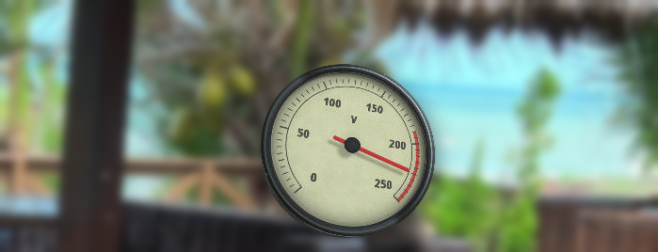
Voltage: {"value": 225, "unit": "V"}
